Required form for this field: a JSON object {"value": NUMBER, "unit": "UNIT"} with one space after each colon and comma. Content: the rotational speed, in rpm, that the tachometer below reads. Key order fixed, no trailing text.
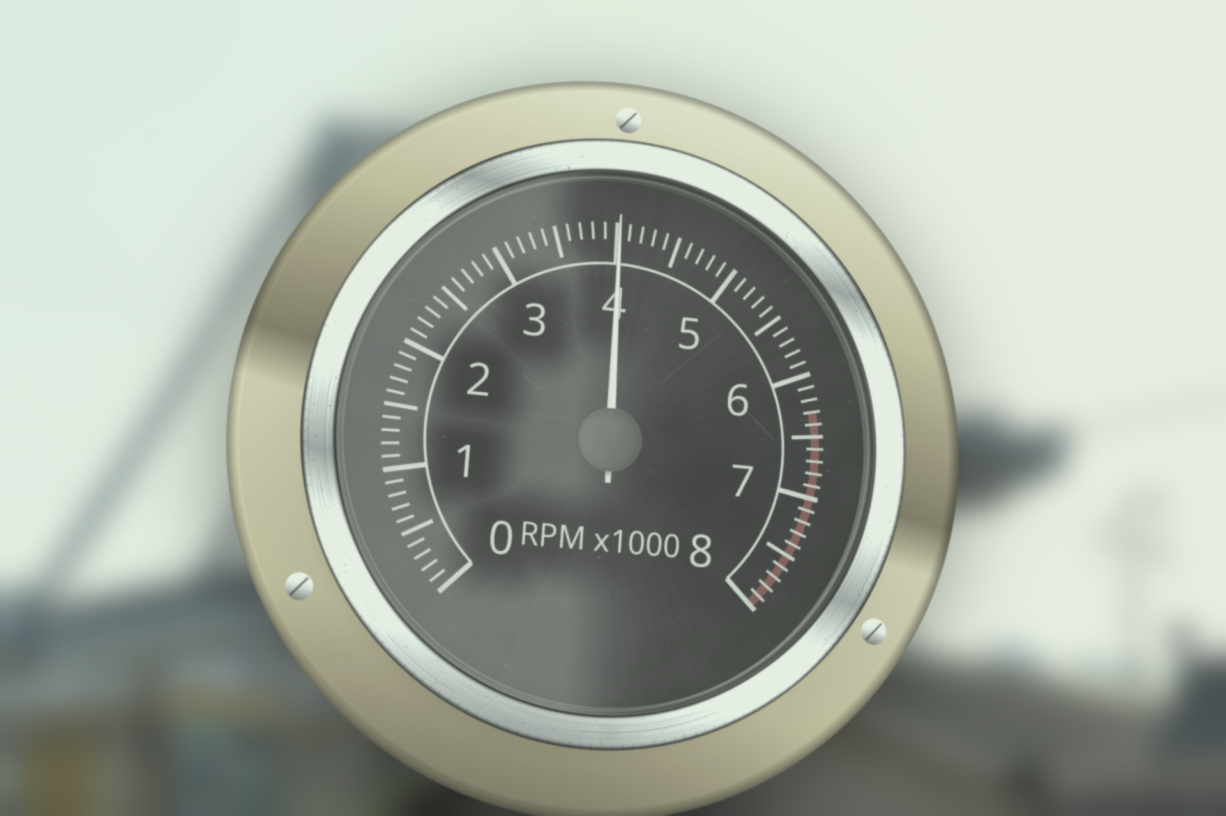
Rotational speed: {"value": 4000, "unit": "rpm"}
